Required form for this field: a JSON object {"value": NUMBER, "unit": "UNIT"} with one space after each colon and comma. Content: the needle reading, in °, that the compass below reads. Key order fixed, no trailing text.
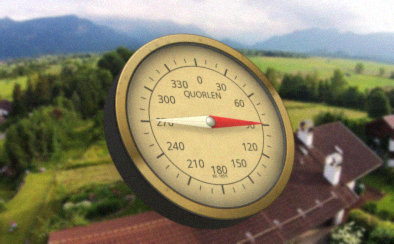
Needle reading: {"value": 90, "unit": "°"}
